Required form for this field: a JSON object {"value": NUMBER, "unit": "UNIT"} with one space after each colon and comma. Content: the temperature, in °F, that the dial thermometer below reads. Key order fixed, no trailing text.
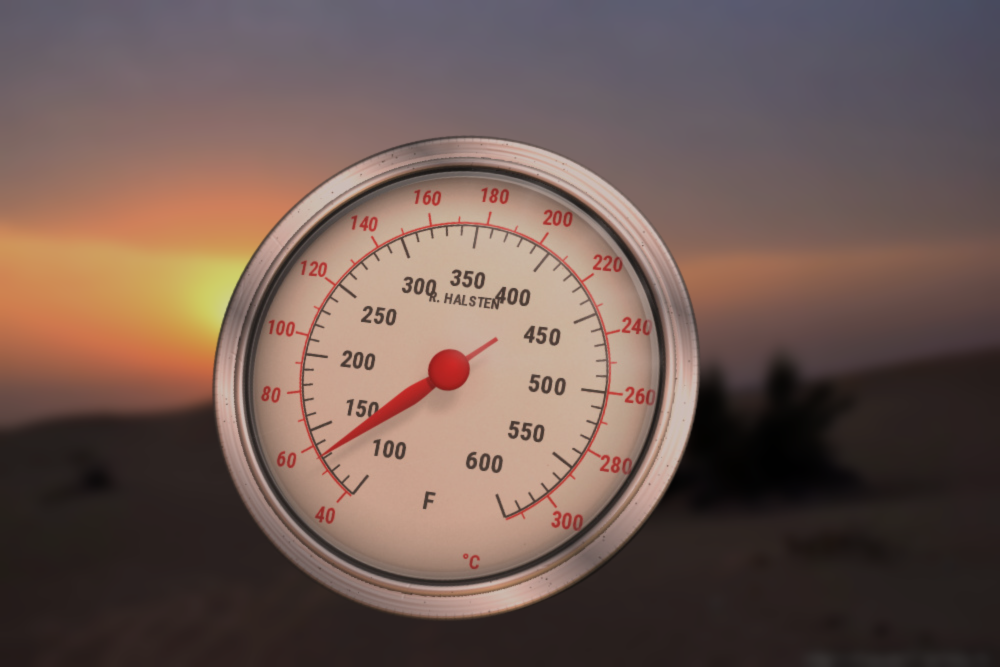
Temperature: {"value": 130, "unit": "°F"}
